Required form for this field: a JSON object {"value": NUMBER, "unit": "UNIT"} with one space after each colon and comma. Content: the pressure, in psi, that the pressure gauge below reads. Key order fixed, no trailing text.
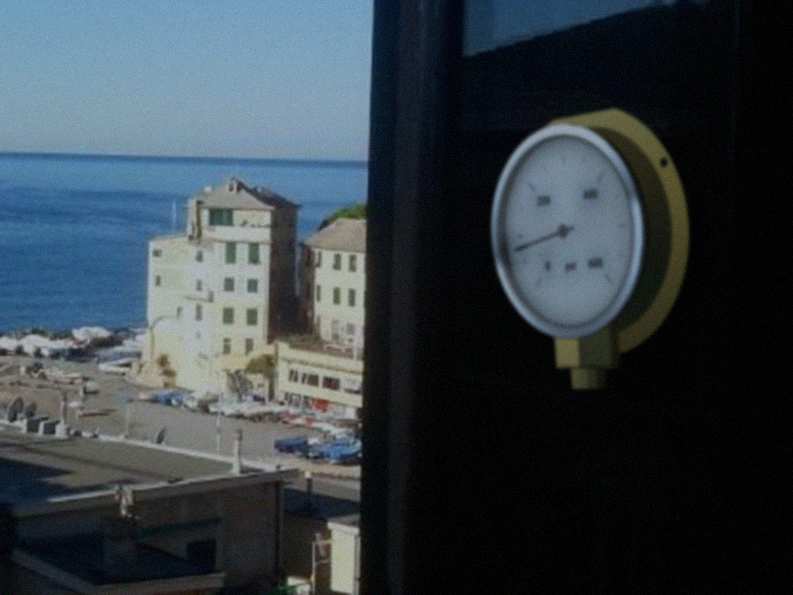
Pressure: {"value": 75, "unit": "psi"}
